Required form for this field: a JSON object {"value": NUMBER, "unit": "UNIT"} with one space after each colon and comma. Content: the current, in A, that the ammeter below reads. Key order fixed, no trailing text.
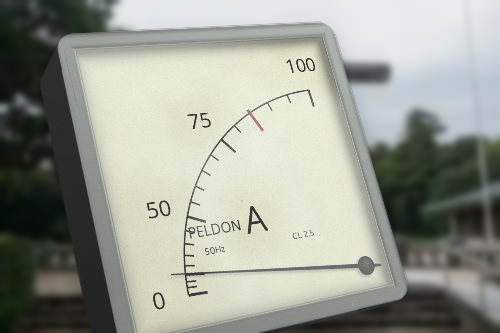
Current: {"value": 25, "unit": "A"}
